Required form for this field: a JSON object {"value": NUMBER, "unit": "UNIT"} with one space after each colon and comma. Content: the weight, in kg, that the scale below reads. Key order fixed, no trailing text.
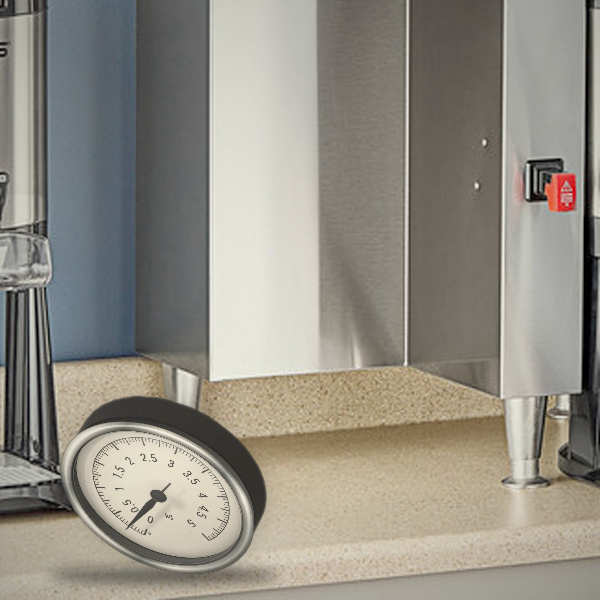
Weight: {"value": 0.25, "unit": "kg"}
